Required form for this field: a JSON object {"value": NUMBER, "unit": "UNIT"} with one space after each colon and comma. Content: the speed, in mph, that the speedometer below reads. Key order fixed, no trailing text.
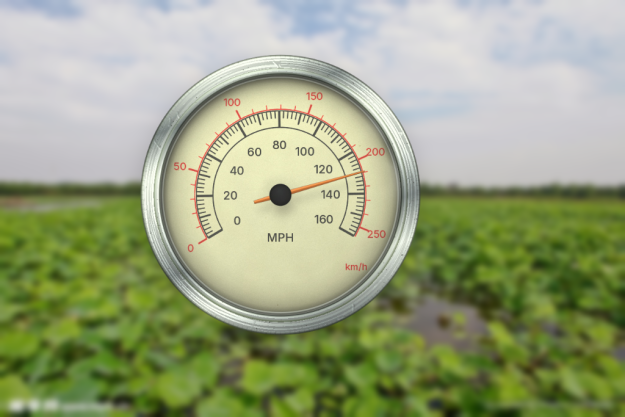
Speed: {"value": 130, "unit": "mph"}
